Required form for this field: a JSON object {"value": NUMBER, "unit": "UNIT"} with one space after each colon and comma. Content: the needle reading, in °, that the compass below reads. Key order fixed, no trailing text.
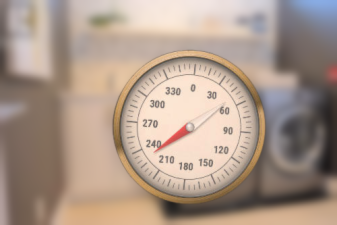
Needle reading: {"value": 230, "unit": "°"}
